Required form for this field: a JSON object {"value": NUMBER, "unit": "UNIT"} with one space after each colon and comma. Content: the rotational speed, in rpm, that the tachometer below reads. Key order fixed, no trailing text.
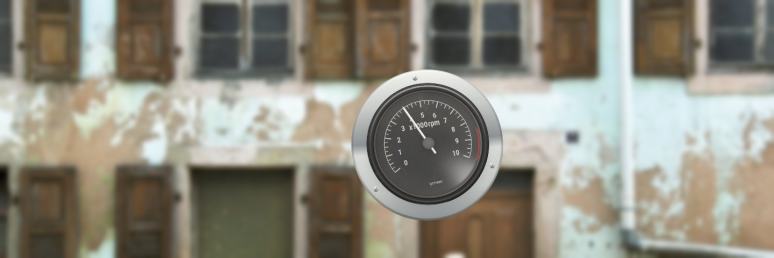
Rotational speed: {"value": 4000, "unit": "rpm"}
